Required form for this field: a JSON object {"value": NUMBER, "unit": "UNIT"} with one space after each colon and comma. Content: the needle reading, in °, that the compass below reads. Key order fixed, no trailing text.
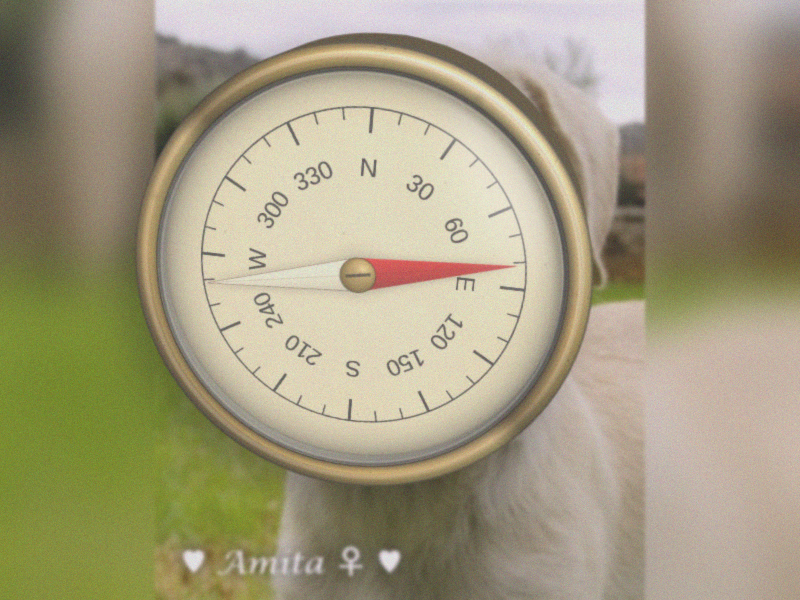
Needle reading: {"value": 80, "unit": "°"}
